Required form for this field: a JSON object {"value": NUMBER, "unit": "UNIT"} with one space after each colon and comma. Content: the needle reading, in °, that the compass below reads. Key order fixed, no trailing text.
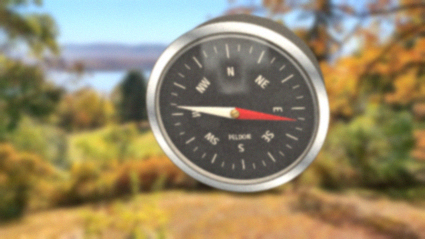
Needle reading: {"value": 100, "unit": "°"}
